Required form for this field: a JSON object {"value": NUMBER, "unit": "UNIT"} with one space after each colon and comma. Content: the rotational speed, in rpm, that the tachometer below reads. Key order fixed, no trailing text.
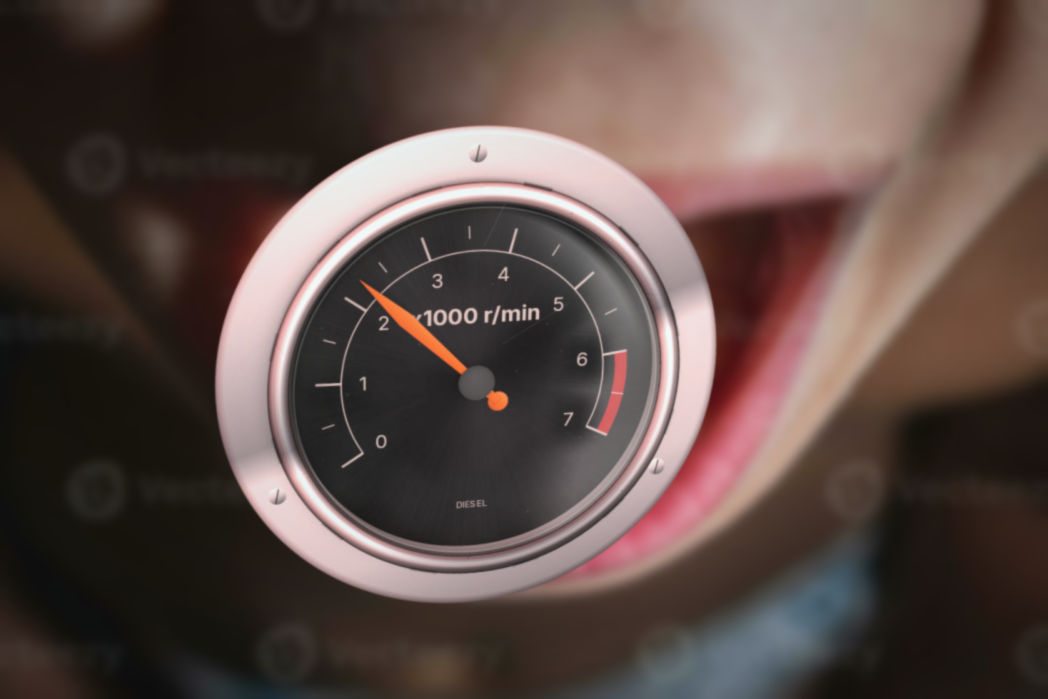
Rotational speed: {"value": 2250, "unit": "rpm"}
